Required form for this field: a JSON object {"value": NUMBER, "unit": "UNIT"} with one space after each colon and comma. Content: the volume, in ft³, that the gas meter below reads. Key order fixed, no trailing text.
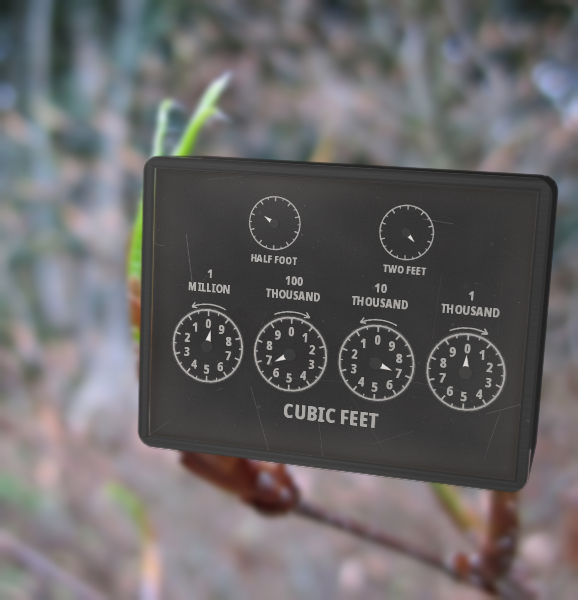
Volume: {"value": 967000, "unit": "ft³"}
